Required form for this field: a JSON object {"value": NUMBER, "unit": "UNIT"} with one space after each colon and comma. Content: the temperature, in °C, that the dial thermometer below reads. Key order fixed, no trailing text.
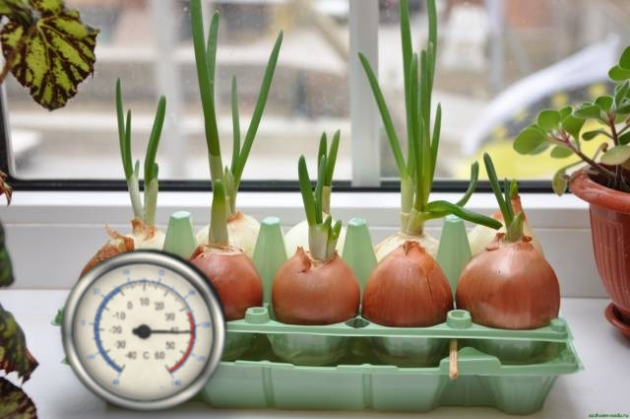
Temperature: {"value": 40, "unit": "°C"}
